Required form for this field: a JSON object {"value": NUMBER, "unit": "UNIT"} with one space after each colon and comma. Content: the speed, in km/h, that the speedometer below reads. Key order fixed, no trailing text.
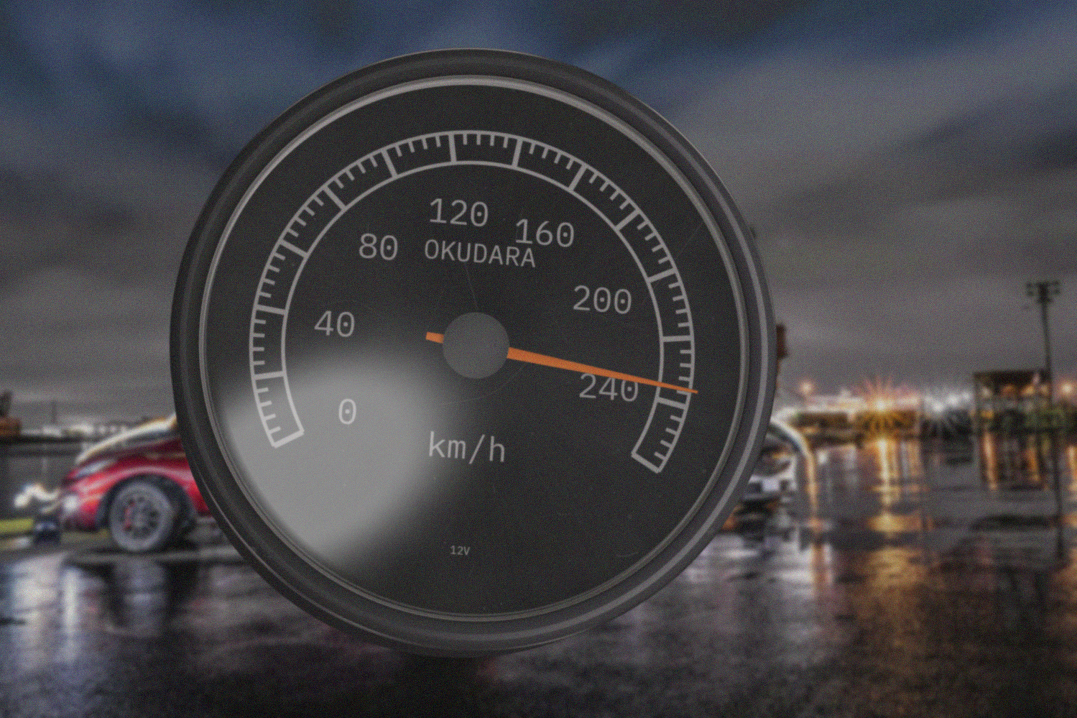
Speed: {"value": 236, "unit": "km/h"}
